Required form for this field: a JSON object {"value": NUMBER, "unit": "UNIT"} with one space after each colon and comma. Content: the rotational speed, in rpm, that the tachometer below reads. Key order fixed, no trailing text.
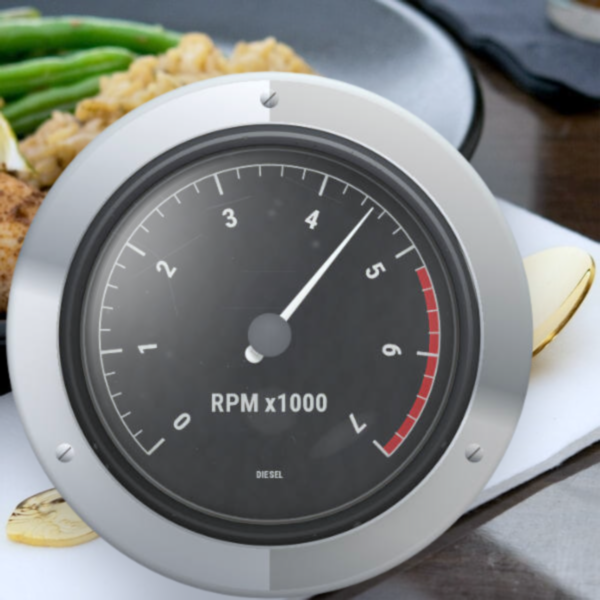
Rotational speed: {"value": 4500, "unit": "rpm"}
